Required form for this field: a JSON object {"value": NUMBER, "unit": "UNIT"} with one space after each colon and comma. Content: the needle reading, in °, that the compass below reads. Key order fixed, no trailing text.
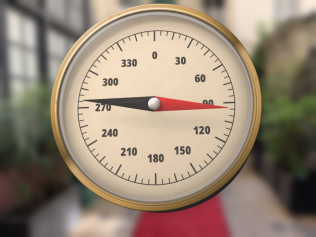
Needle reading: {"value": 95, "unit": "°"}
